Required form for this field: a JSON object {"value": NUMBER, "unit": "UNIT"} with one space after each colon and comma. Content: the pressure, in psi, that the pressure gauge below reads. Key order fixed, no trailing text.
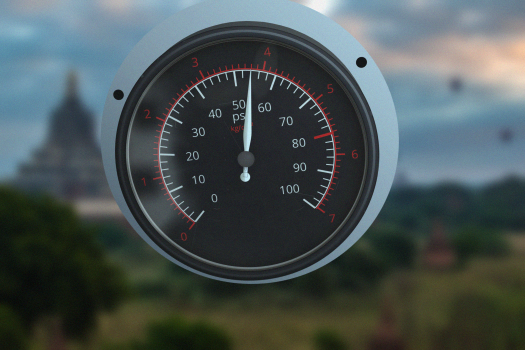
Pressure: {"value": 54, "unit": "psi"}
